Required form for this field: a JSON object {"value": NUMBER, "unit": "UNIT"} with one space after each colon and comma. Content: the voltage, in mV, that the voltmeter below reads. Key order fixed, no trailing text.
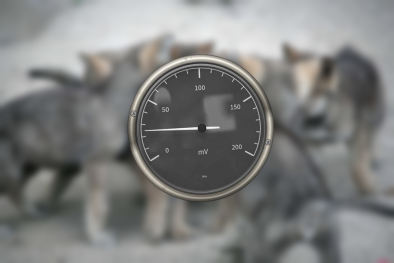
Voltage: {"value": 25, "unit": "mV"}
